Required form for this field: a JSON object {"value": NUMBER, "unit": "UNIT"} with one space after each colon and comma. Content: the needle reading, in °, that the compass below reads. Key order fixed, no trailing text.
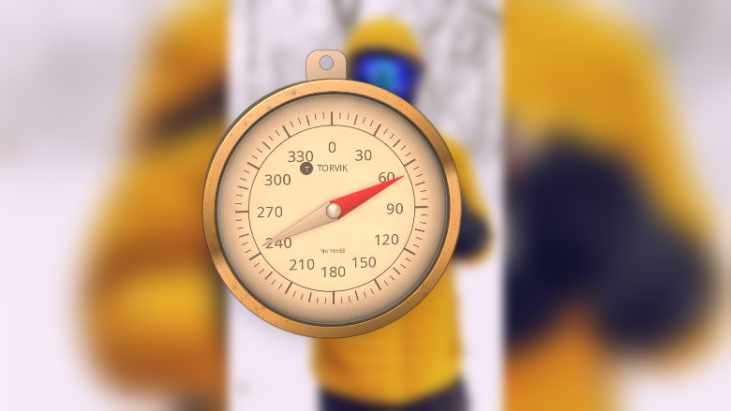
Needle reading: {"value": 65, "unit": "°"}
